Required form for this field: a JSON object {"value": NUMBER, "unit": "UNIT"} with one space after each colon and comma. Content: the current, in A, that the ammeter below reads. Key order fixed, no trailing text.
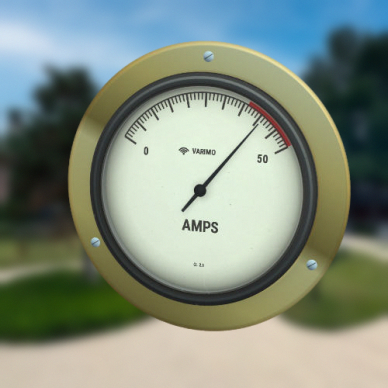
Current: {"value": 41, "unit": "A"}
